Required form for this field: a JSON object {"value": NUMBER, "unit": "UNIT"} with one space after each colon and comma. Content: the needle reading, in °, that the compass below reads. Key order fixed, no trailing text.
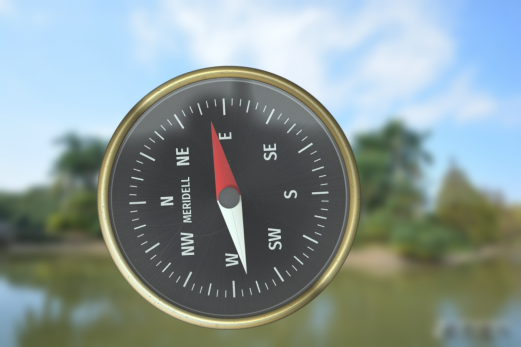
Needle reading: {"value": 80, "unit": "°"}
